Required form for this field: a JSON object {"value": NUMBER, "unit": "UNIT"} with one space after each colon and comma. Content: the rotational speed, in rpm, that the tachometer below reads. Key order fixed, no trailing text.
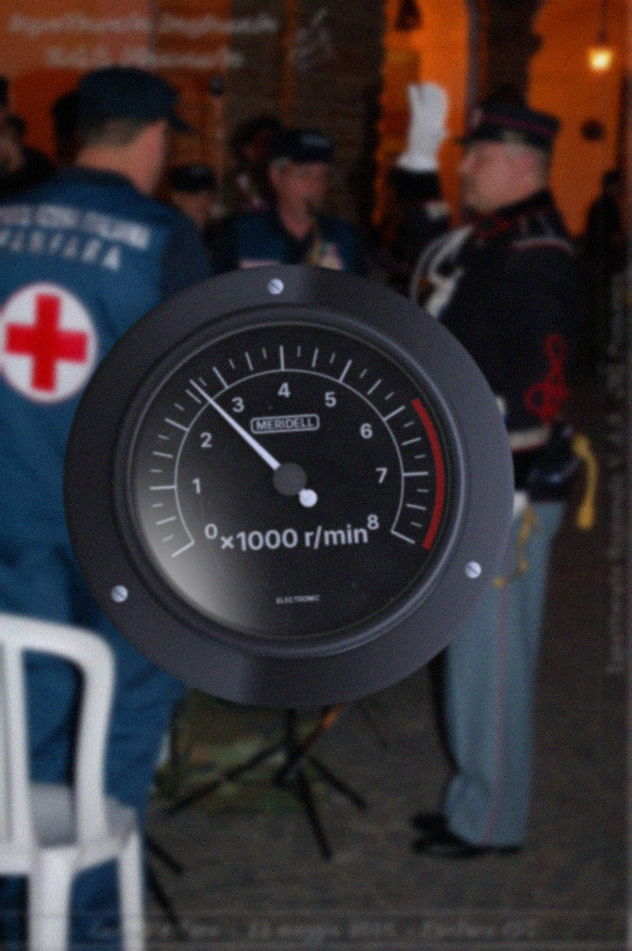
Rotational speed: {"value": 2625, "unit": "rpm"}
